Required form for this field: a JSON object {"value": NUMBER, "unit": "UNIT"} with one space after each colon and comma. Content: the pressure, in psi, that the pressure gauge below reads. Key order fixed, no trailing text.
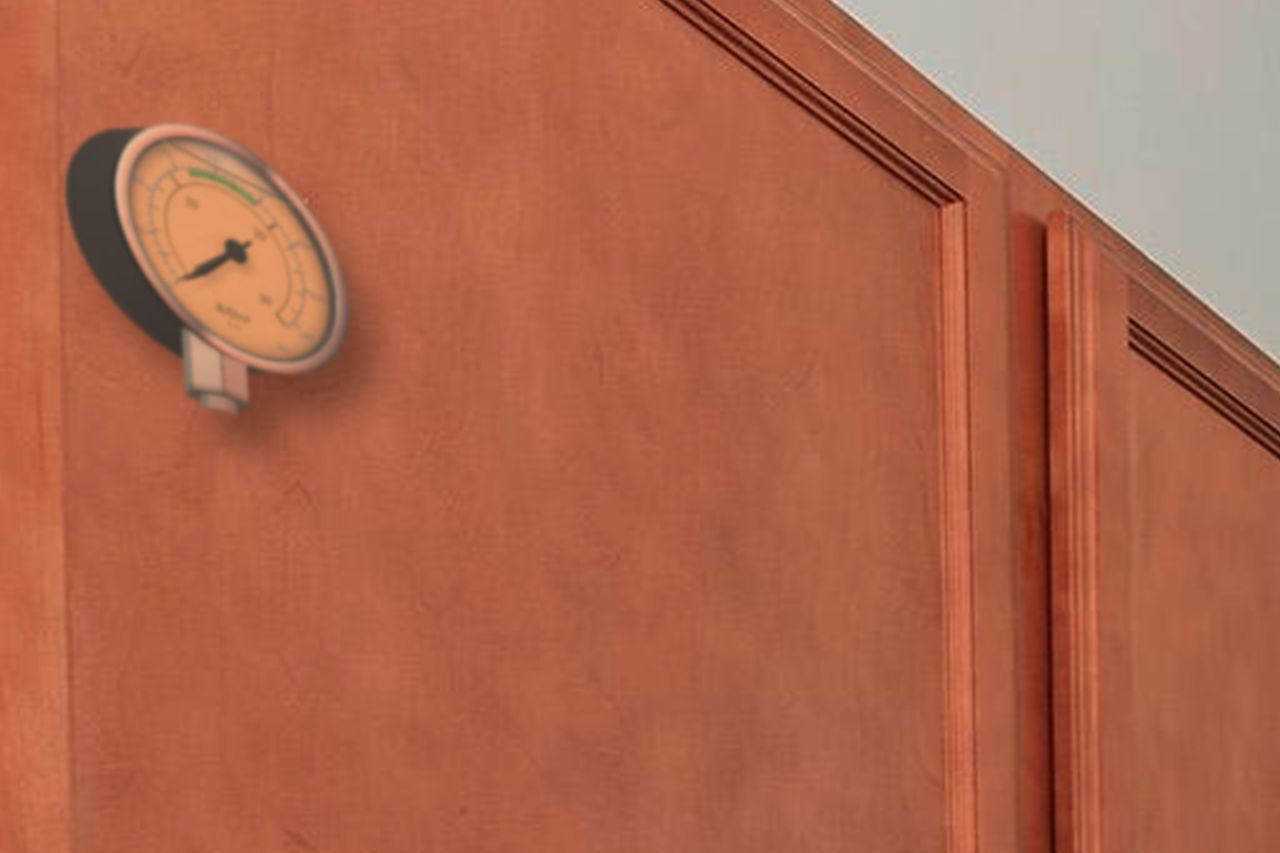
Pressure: {"value": 0, "unit": "psi"}
